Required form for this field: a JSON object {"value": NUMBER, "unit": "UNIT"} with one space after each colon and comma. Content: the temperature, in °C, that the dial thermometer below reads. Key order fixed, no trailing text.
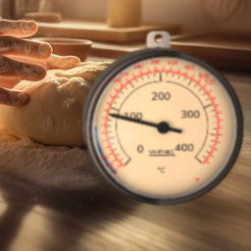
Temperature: {"value": 90, "unit": "°C"}
